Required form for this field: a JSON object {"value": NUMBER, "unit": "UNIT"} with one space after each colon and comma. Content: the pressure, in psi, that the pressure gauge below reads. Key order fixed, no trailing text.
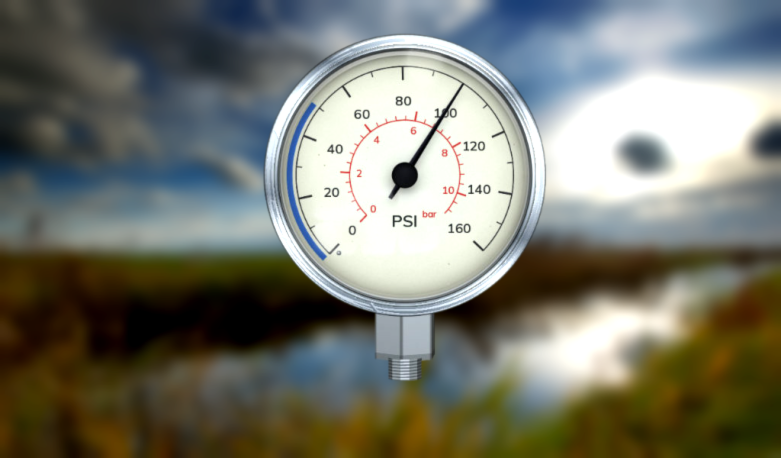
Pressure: {"value": 100, "unit": "psi"}
